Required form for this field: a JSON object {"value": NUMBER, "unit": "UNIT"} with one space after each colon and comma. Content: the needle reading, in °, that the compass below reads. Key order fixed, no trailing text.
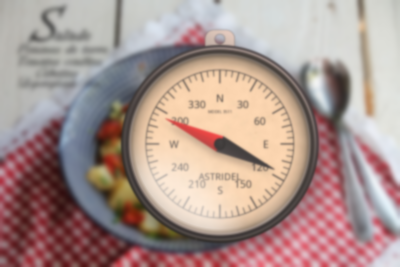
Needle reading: {"value": 295, "unit": "°"}
